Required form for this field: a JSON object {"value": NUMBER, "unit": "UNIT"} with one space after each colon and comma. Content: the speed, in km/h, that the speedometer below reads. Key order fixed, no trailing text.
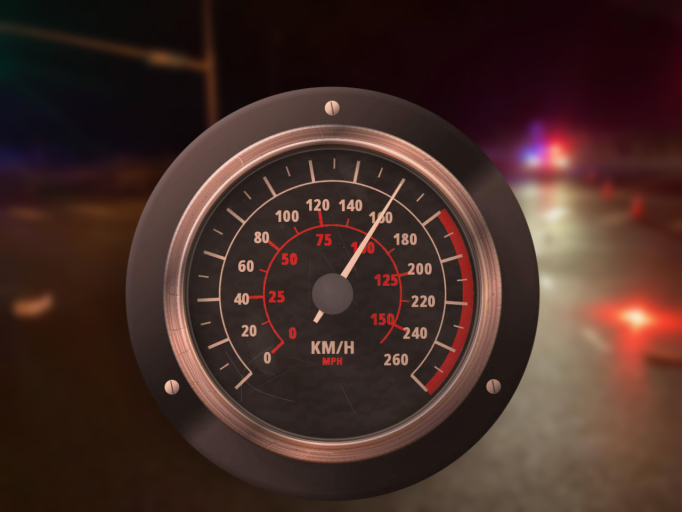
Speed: {"value": 160, "unit": "km/h"}
